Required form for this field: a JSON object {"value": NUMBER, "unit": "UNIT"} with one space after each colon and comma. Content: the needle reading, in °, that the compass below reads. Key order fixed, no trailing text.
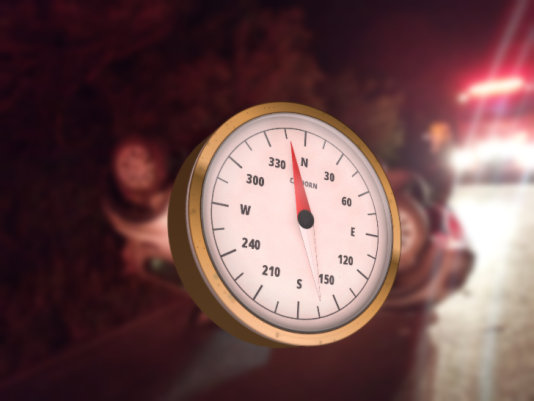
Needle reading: {"value": 345, "unit": "°"}
